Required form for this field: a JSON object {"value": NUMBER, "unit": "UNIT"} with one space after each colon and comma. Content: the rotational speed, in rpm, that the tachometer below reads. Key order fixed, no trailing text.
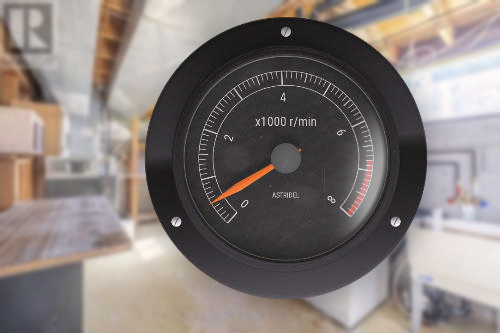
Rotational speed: {"value": 500, "unit": "rpm"}
